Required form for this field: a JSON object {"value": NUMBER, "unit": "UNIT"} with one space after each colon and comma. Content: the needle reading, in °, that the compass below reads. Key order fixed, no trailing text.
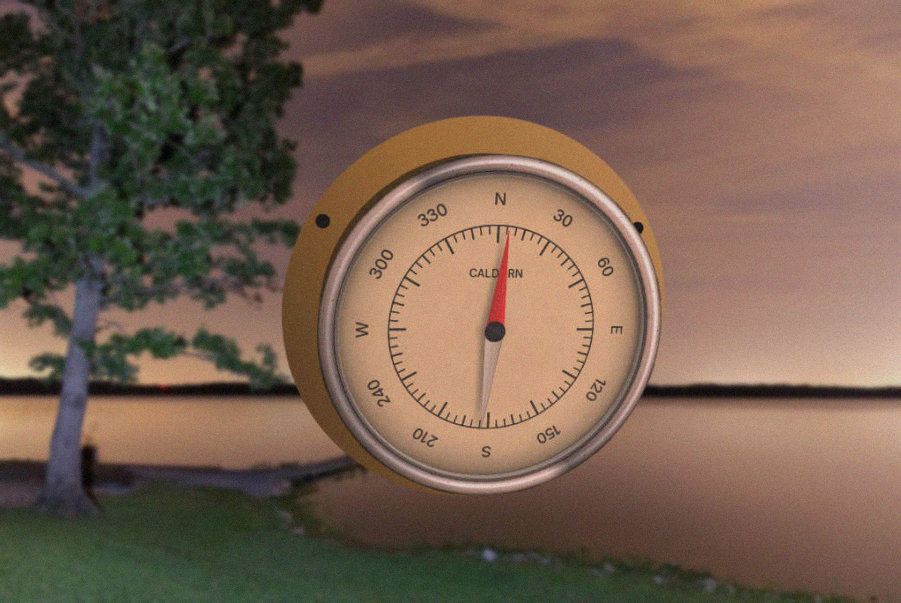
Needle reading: {"value": 5, "unit": "°"}
